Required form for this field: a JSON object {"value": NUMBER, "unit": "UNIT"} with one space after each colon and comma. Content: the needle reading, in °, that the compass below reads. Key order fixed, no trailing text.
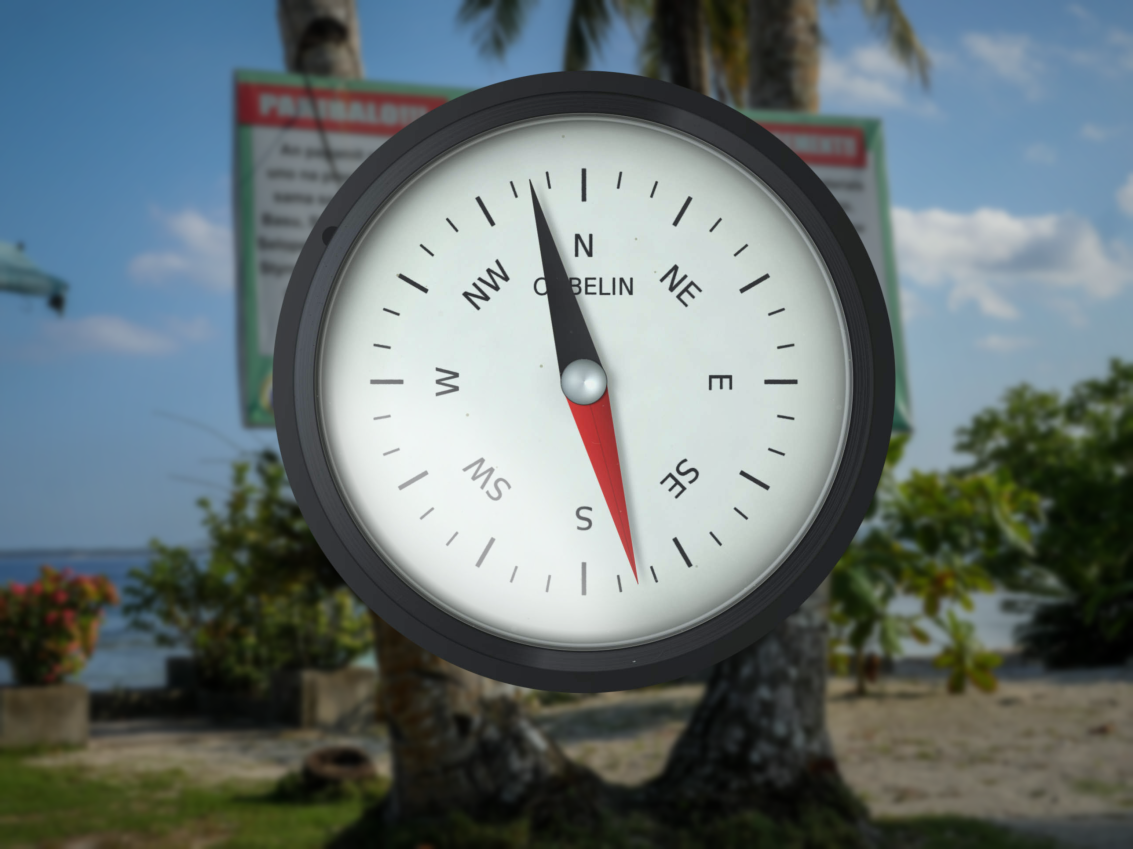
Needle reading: {"value": 165, "unit": "°"}
